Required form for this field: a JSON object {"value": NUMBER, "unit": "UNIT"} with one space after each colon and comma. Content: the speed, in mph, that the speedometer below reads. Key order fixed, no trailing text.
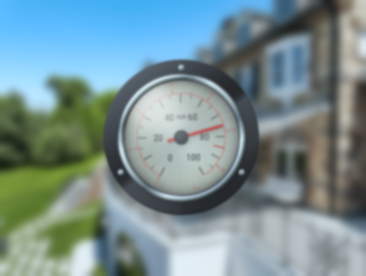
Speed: {"value": 75, "unit": "mph"}
